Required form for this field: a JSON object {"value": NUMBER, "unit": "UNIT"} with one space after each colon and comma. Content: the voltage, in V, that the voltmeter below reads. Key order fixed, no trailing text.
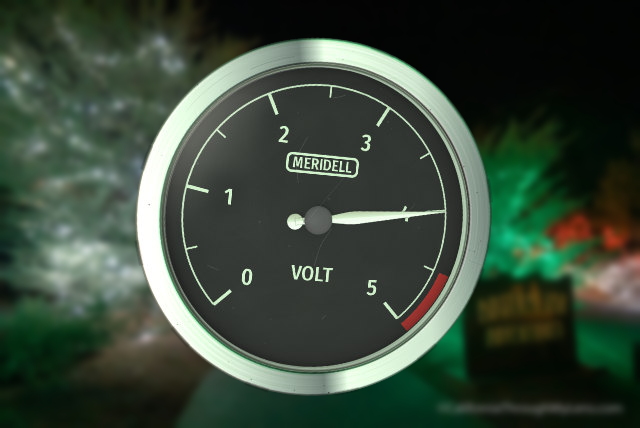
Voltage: {"value": 4, "unit": "V"}
